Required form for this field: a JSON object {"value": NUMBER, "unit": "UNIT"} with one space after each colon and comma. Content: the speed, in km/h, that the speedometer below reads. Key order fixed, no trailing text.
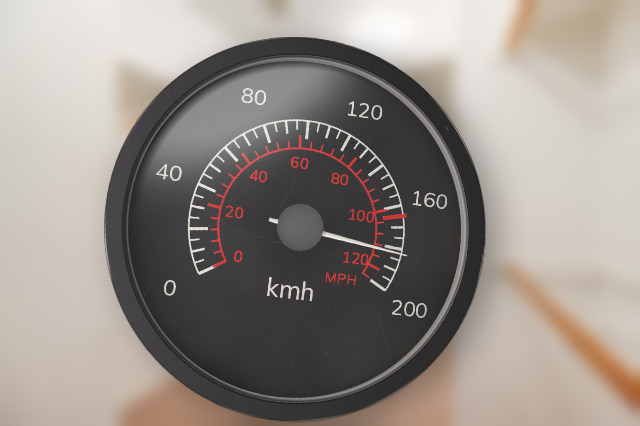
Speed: {"value": 182.5, "unit": "km/h"}
